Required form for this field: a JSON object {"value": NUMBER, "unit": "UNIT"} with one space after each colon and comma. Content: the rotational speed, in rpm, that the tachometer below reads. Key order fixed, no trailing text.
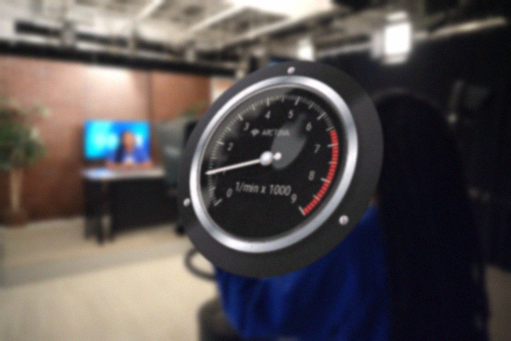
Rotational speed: {"value": 1000, "unit": "rpm"}
